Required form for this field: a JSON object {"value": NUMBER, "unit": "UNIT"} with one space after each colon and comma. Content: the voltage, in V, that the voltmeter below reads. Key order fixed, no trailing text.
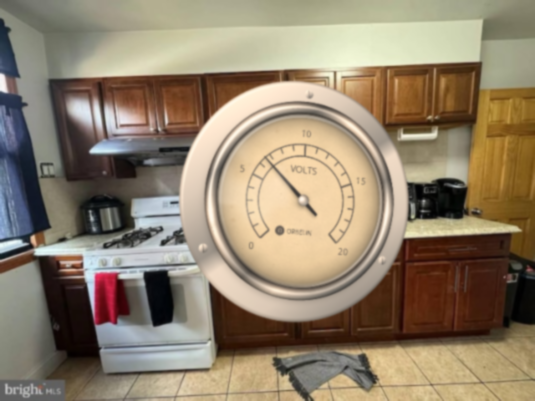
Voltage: {"value": 6.5, "unit": "V"}
